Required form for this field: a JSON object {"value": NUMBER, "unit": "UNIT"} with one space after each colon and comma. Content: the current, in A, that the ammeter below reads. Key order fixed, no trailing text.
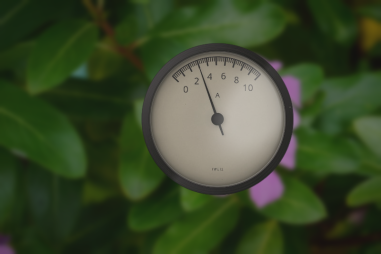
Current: {"value": 3, "unit": "A"}
